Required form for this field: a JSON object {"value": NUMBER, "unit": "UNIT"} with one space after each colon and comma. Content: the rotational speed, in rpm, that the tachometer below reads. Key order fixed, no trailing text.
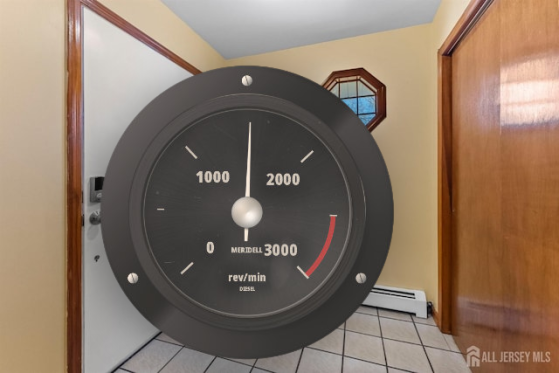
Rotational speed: {"value": 1500, "unit": "rpm"}
